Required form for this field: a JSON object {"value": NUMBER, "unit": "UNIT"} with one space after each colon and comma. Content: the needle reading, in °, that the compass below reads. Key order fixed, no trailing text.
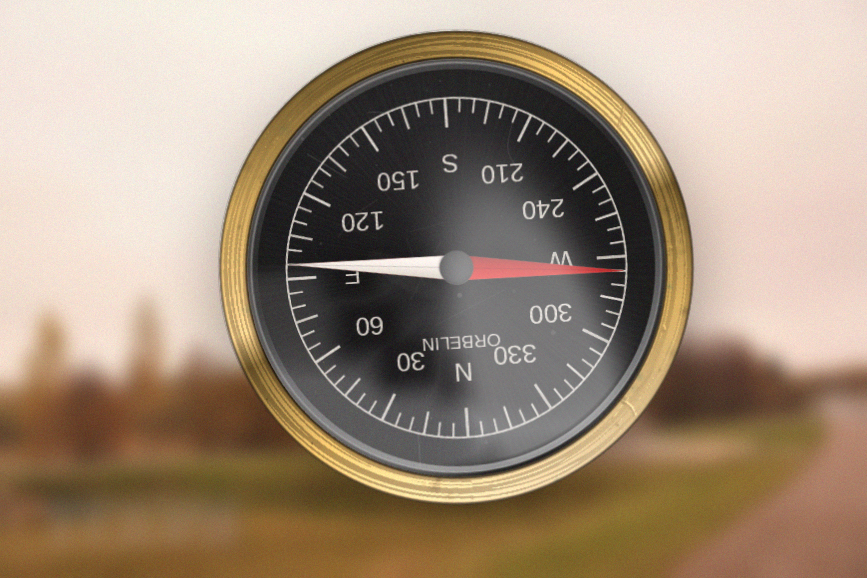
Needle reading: {"value": 275, "unit": "°"}
